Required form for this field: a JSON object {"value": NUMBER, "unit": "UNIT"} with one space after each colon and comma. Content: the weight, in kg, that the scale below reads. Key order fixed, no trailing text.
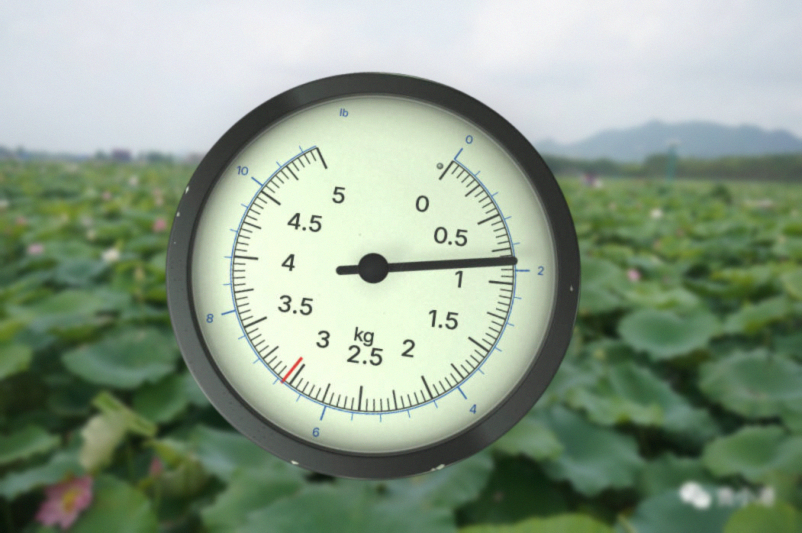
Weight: {"value": 0.85, "unit": "kg"}
